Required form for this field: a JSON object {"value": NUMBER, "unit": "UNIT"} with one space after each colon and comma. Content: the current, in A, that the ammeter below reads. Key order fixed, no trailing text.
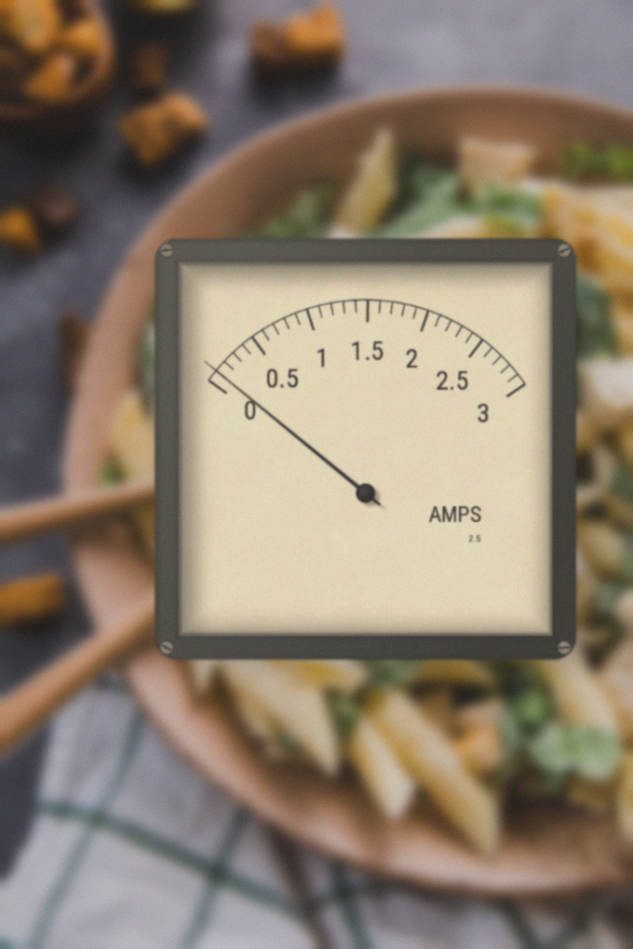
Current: {"value": 0.1, "unit": "A"}
